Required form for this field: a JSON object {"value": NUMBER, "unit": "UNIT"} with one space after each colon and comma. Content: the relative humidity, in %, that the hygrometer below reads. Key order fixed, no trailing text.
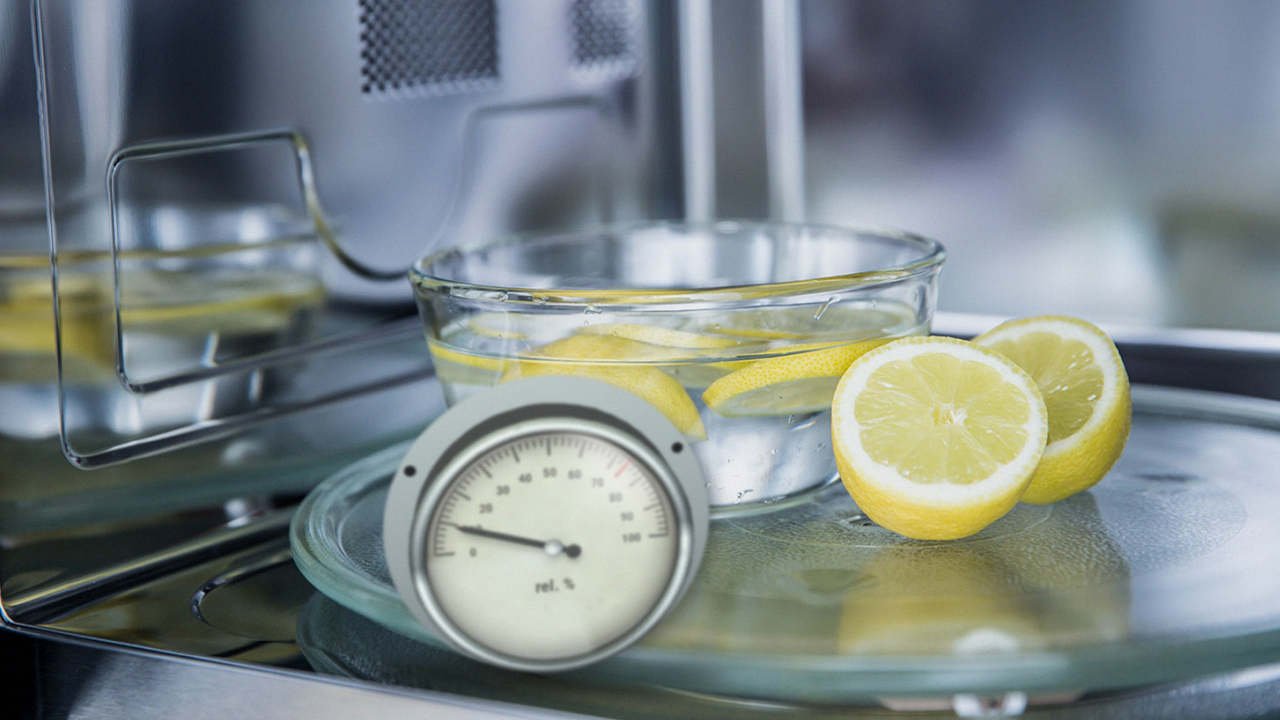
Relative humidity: {"value": 10, "unit": "%"}
